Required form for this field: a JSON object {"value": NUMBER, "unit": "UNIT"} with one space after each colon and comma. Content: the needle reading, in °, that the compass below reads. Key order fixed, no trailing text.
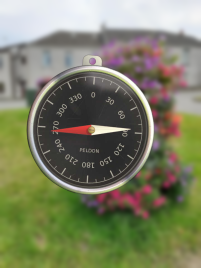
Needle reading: {"value": 265, "unit": "°"}
